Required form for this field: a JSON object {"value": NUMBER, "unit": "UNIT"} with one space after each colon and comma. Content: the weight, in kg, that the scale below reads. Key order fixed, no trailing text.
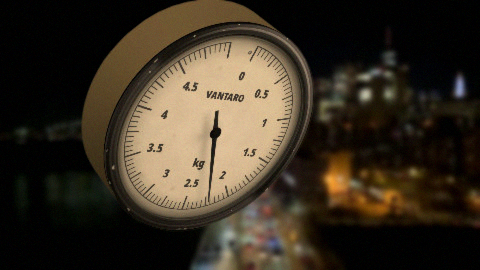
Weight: {"value": 2.25, "unit": "kg"}
